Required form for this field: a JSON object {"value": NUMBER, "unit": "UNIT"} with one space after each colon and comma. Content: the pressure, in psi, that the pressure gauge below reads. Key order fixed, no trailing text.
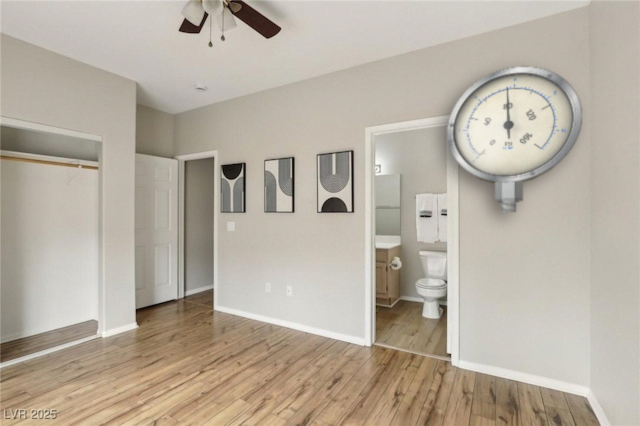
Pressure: {"value": 80, "unit": "psi"}
